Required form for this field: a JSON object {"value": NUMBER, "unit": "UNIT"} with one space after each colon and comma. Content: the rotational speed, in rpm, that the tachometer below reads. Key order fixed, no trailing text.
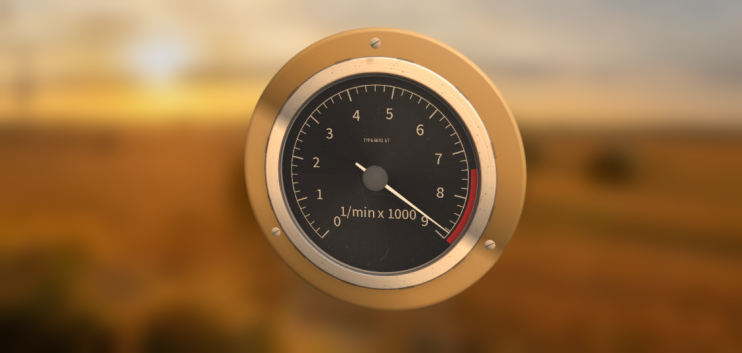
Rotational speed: {"value": 8800, "unit": "rpm"}
